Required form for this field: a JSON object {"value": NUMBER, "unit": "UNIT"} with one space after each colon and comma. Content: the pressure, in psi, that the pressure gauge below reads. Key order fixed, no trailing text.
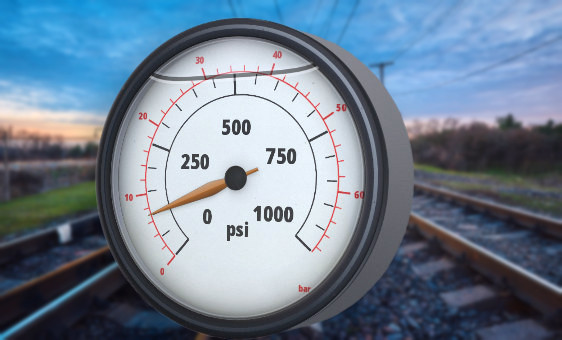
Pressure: {"value": 100, "unit": "psi"}
